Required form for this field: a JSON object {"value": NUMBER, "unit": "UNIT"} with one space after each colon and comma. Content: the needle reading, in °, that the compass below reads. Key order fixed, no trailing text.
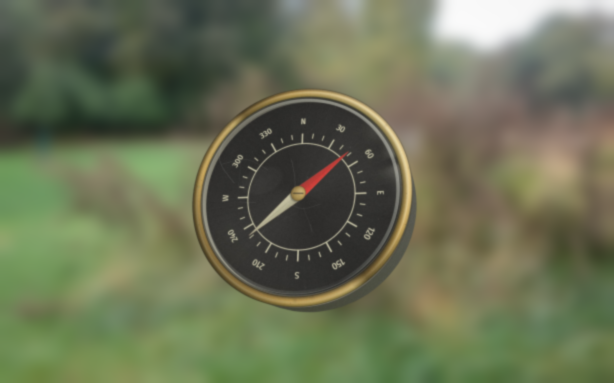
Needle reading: {"value": 50, "unit": "°"}
